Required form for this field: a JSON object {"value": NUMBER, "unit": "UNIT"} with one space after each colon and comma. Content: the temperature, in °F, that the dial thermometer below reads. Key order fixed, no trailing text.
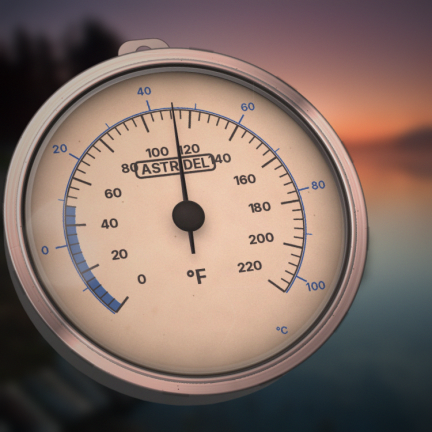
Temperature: {"value": 112, "unit": "°F"}
